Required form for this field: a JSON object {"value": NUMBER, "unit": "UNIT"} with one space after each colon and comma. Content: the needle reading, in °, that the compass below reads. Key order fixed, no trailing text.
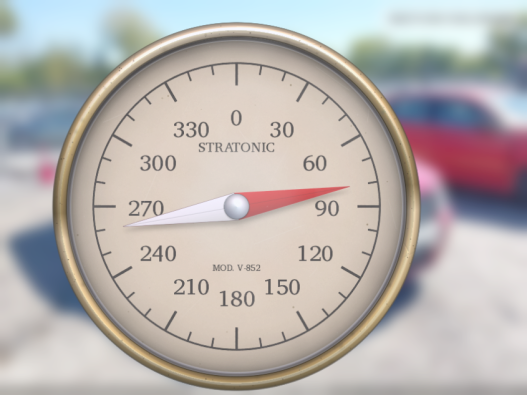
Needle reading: {"value": 80, "unit": "°"}
